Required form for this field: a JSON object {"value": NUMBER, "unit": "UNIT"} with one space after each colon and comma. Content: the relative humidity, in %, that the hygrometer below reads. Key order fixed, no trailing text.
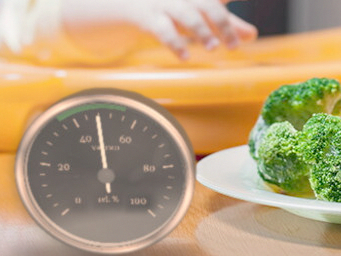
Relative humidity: {"value": 48, "unit": "%"}
